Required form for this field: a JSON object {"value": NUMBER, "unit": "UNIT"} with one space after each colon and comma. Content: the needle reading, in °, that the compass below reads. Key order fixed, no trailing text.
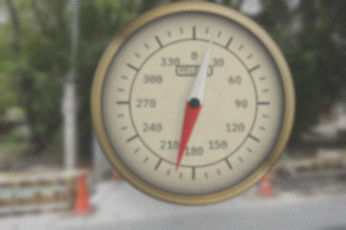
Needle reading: {"value": 195, "unit": "°"}
